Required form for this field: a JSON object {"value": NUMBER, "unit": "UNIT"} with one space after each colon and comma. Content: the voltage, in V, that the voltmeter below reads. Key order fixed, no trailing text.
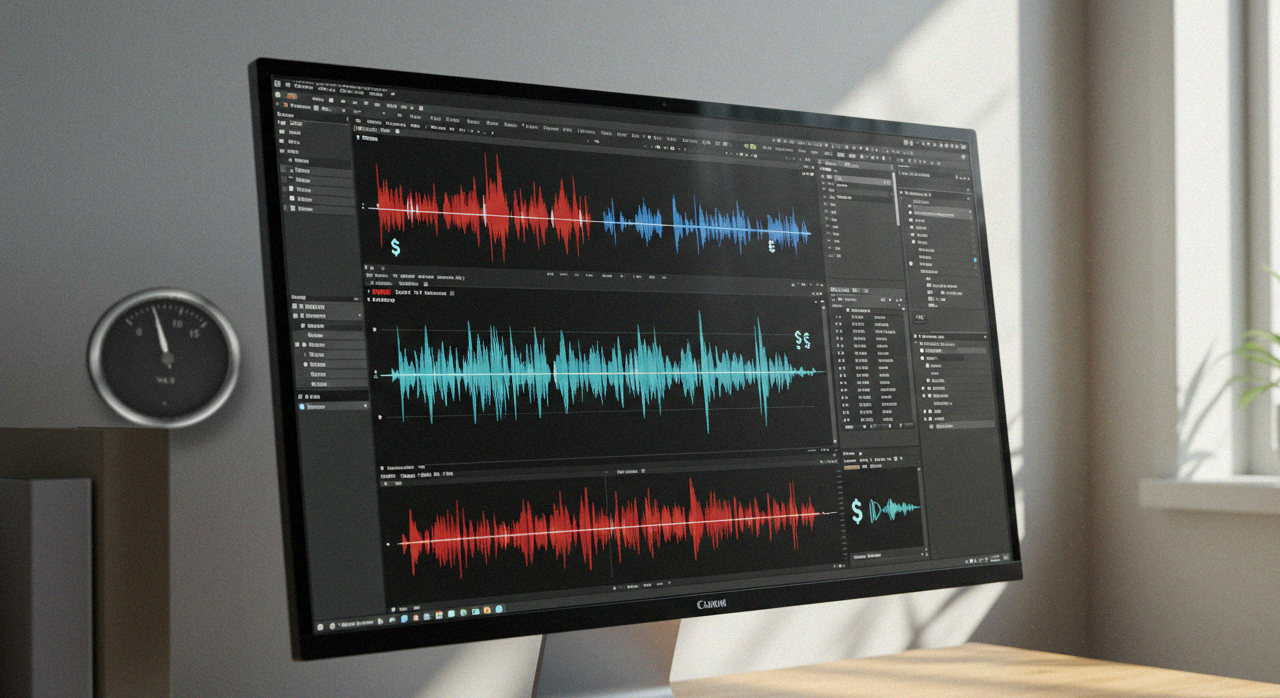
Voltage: {"value": 5, "unit": "V"}
